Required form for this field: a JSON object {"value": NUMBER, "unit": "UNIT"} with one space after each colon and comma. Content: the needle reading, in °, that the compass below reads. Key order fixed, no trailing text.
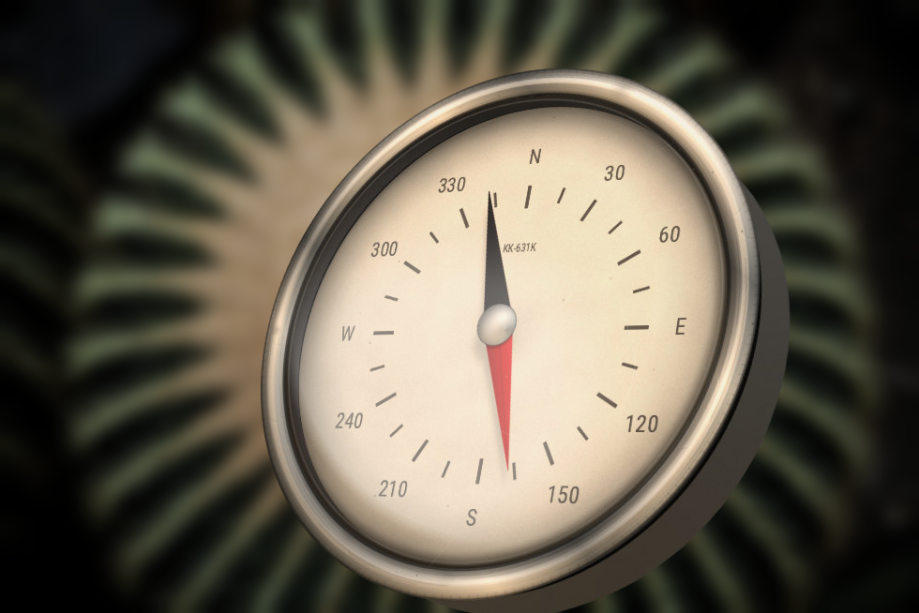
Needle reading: {"value": 165, "unit": "°"}
